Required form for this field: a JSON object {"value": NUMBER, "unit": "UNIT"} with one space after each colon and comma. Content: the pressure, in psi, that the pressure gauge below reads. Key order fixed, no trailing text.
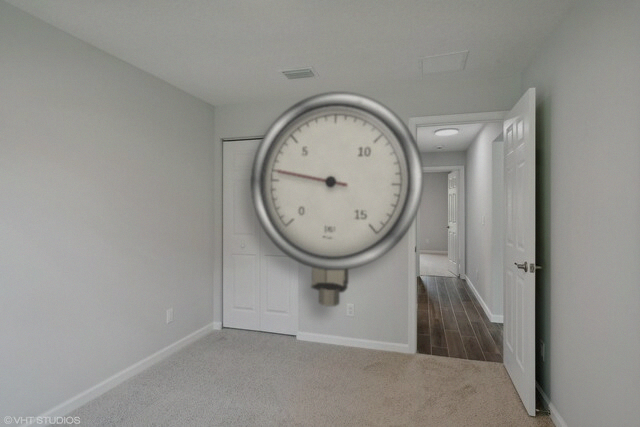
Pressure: {"value": 3, "unit": "psi"}
